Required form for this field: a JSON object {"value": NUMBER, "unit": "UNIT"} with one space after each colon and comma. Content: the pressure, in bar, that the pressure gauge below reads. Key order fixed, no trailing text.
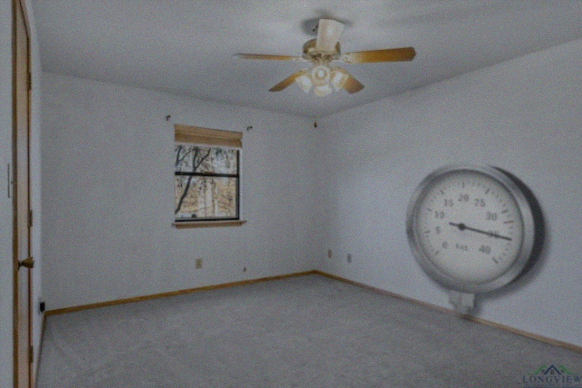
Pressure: {"value": 35, "unit": "bar"}
